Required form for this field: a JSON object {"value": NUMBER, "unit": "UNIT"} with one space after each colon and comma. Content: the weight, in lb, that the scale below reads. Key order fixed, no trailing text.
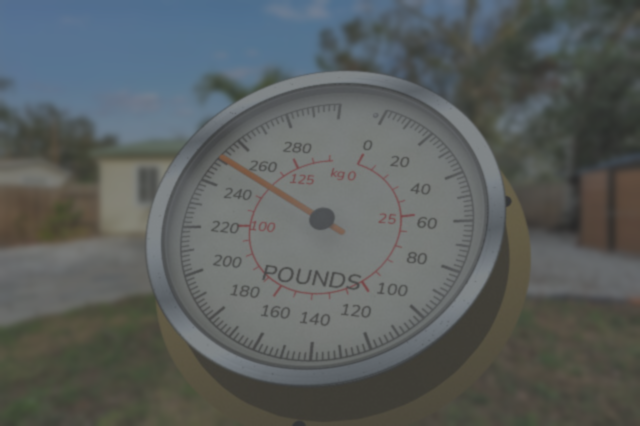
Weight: {"value": 250, "unit": "lb"}
